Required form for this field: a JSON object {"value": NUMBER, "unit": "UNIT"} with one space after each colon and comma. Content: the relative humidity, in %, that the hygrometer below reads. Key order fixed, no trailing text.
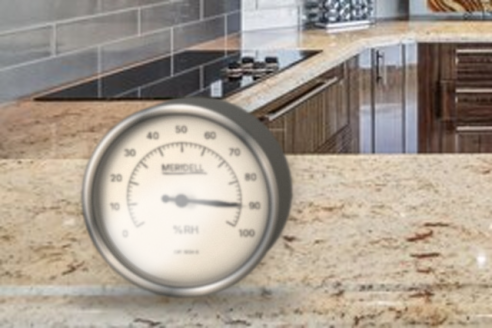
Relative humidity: {"value": 90, "unit": "%"}
